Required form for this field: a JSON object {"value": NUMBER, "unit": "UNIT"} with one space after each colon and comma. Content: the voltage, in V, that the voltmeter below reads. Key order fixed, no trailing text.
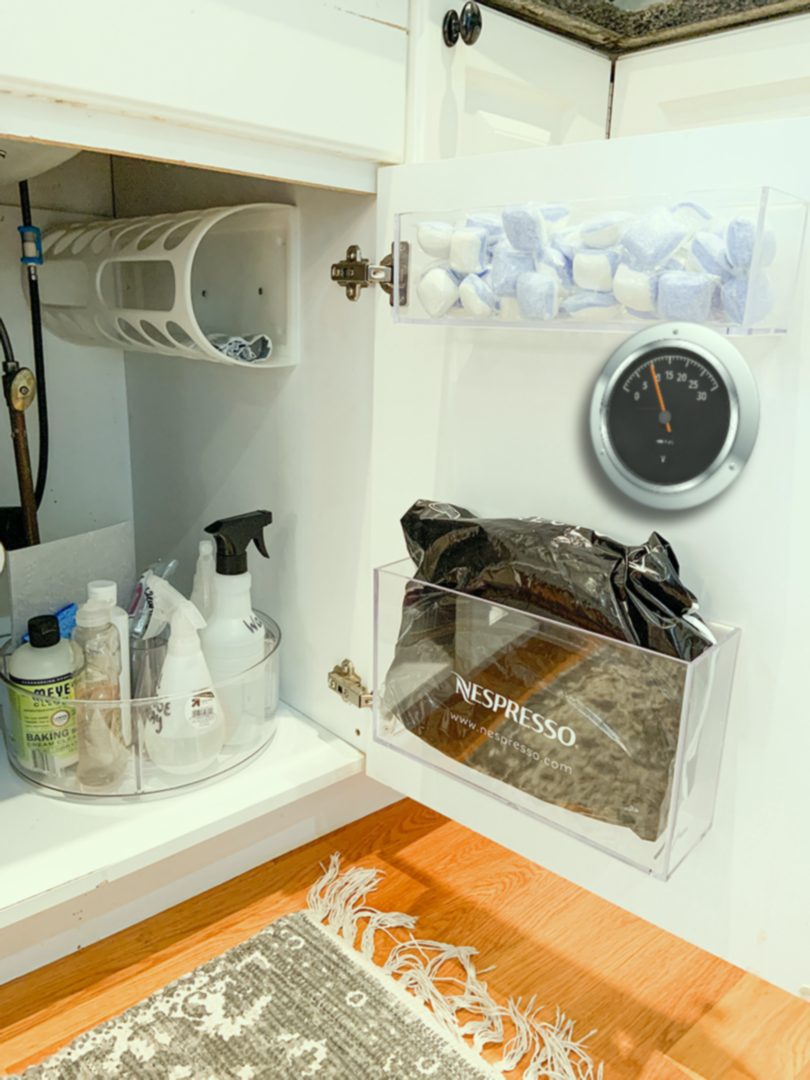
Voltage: {"value": 10, "unit": "V"}
